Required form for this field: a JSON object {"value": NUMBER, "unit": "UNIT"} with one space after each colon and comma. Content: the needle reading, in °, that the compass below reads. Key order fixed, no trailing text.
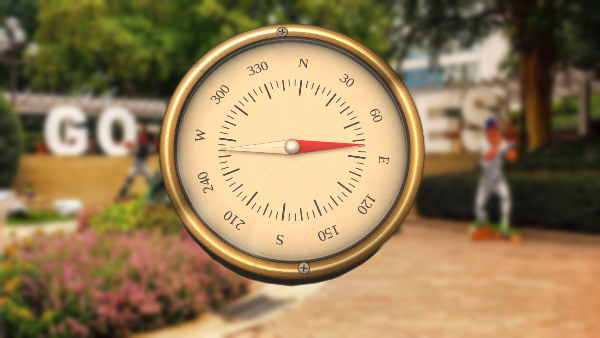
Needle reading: {"value": 80, "unit": "°"}
